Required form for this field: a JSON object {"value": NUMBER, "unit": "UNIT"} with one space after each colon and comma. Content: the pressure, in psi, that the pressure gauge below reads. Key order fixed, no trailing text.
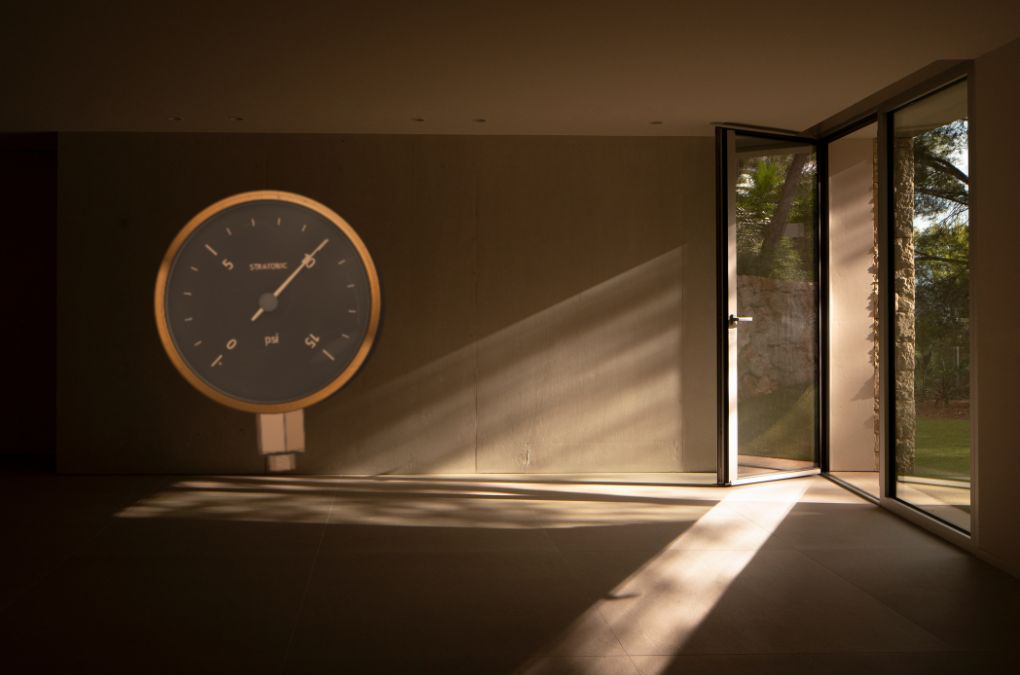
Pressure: {"value": 10, "unit": "psi"}
